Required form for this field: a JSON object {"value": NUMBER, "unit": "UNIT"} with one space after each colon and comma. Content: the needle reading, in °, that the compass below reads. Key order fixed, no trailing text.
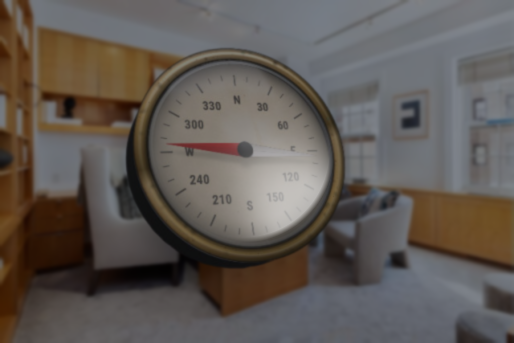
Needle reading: {"value": 275, "unit": "°"}
